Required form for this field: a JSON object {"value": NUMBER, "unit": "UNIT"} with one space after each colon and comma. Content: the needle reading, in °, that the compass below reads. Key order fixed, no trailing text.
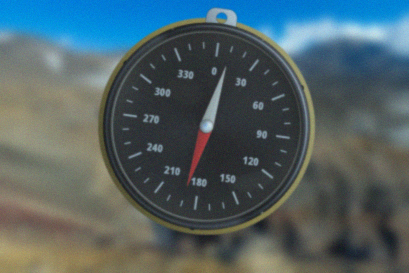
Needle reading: {"value": 190, "unit": "°"}
